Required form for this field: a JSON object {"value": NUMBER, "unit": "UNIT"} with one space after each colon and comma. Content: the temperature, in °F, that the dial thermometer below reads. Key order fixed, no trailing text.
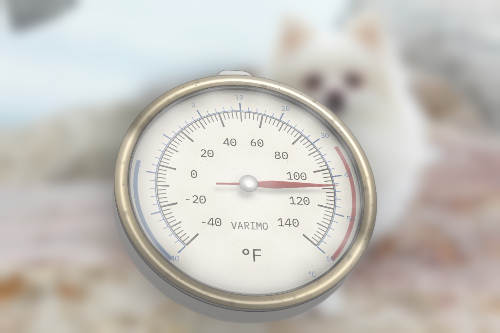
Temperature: {"value": 110, "unit": "°F"}
